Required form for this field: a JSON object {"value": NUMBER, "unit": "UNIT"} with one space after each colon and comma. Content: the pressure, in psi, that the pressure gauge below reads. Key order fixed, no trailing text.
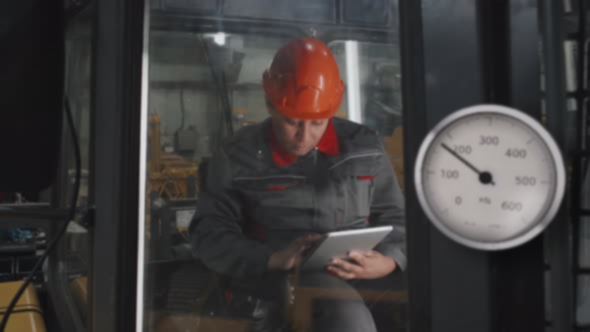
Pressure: {"value": 175, "unit": "psi"}
